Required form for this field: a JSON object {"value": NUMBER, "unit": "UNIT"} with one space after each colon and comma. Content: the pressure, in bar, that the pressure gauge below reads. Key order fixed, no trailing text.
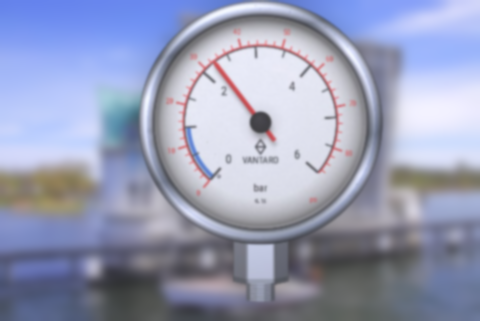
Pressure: {"value": 2.25, "unit": "bar"}
